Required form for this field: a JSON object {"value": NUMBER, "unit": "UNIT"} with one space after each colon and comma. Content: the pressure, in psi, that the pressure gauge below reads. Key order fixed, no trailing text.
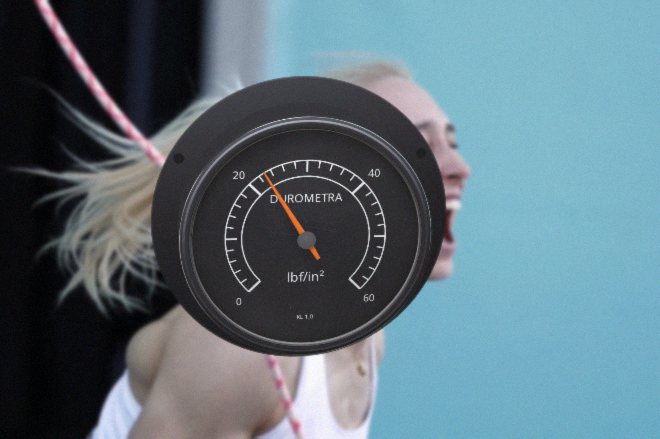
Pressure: {"value": 23, "unit": "psi"}
